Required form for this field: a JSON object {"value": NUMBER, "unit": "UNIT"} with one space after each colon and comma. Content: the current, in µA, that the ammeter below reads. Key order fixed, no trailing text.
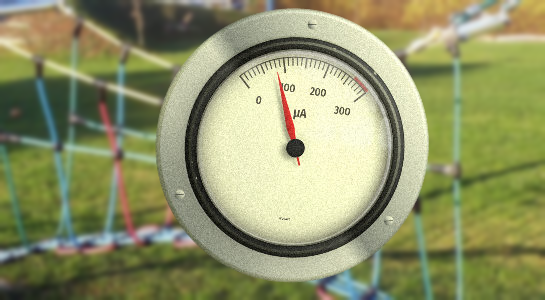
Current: {"value": 80, "unit": "µA"}
